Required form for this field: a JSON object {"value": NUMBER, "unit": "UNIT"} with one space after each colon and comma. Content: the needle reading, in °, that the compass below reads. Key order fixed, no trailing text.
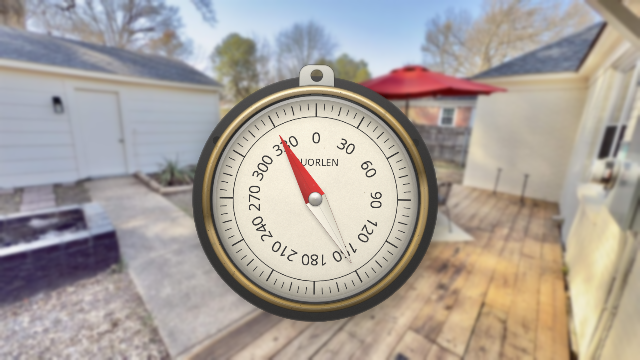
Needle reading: {"value": 330, "unit": "°"}
